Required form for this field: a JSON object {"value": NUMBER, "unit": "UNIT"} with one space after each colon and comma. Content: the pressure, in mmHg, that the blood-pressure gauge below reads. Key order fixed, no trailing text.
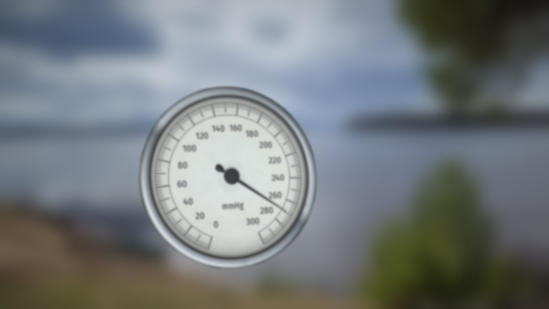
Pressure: {"value": 270, "unit": "mmHg"}
